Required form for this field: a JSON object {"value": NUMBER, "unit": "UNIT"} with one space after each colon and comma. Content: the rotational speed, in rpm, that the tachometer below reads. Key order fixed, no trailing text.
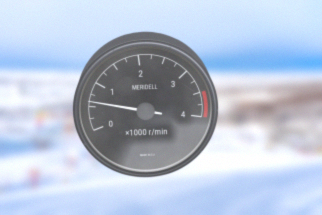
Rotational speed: {"value": 625, "unit": "rpm"}
